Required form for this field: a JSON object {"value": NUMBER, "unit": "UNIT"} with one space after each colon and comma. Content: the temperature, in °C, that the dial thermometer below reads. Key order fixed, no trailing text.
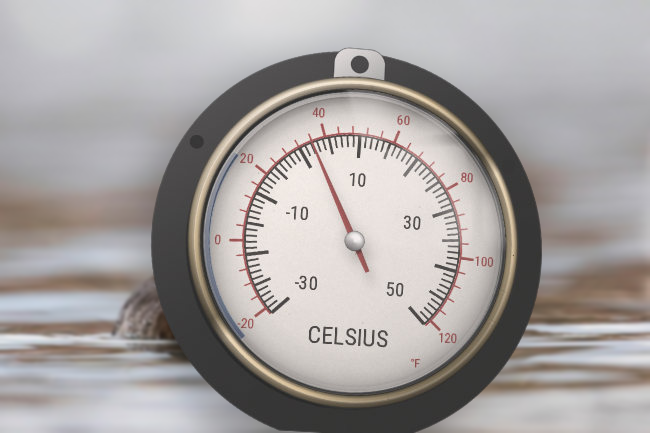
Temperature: {"value": 2, "unit": "°C"}
